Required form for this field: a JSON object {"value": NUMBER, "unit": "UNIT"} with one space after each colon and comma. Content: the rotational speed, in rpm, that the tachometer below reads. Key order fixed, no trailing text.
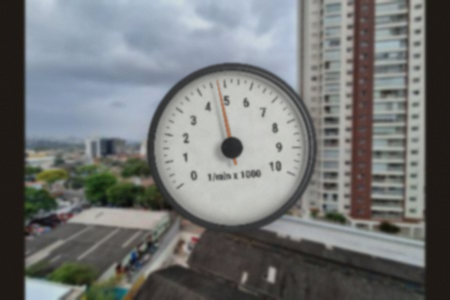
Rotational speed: {"value": 4750, "unit": "rpm"}
